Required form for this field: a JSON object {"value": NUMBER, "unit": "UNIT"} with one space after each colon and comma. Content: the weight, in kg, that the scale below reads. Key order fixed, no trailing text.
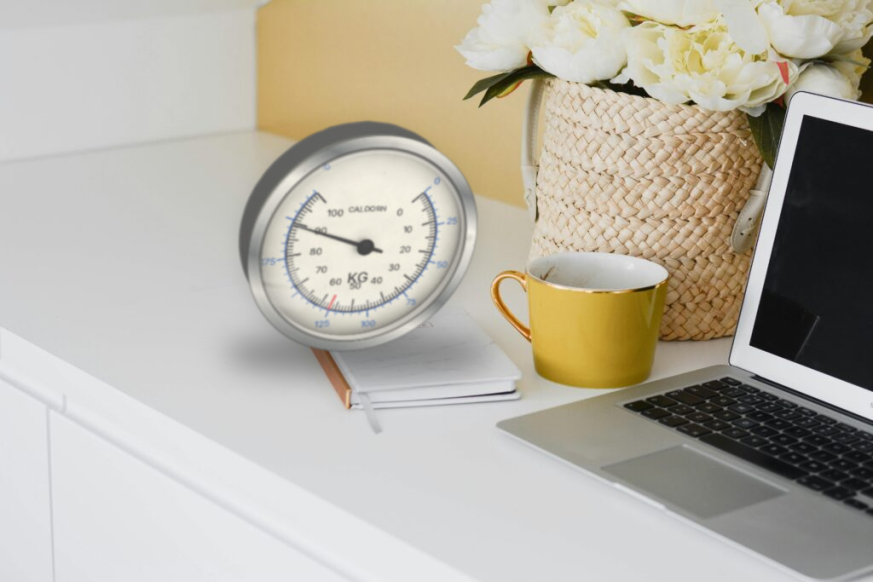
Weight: {"value": 90, "unit": "kg"}
